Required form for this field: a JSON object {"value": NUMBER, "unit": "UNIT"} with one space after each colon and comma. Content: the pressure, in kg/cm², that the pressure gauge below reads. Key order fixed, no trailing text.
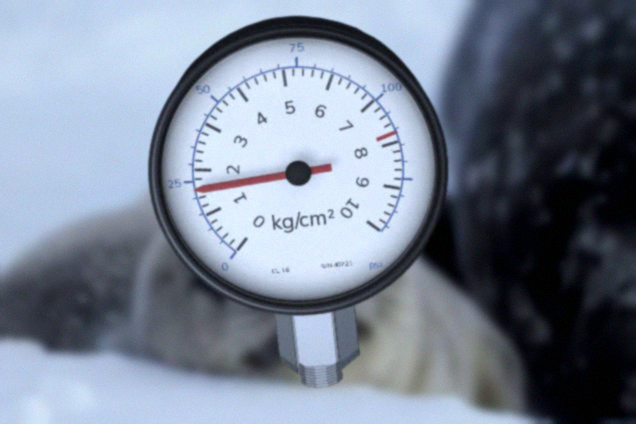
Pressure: {"value": 1.6, "unit": "kg/cm²"}
